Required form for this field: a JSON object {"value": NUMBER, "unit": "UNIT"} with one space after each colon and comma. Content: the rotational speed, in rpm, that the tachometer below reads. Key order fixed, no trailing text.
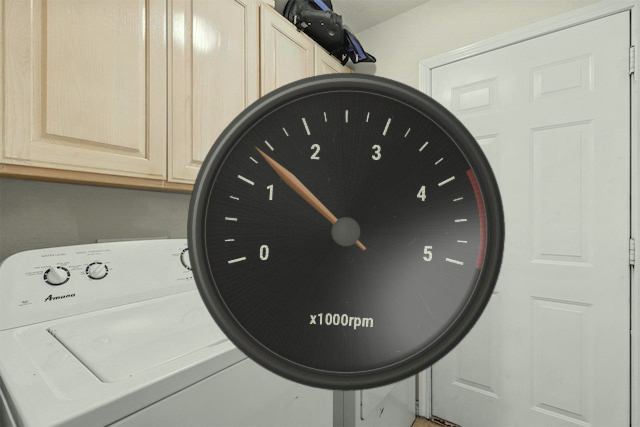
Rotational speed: {"value": 1375, "unit": "rpm"}
